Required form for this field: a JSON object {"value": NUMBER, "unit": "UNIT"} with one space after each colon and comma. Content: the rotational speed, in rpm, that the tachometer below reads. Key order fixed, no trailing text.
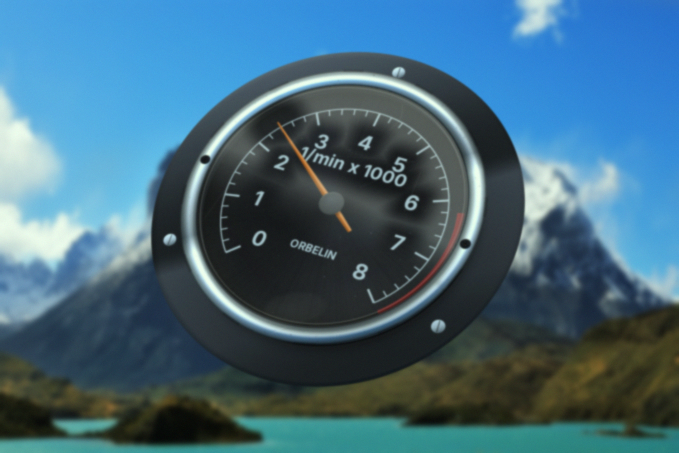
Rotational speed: {"value": 2400, "unit": "rpm"}
